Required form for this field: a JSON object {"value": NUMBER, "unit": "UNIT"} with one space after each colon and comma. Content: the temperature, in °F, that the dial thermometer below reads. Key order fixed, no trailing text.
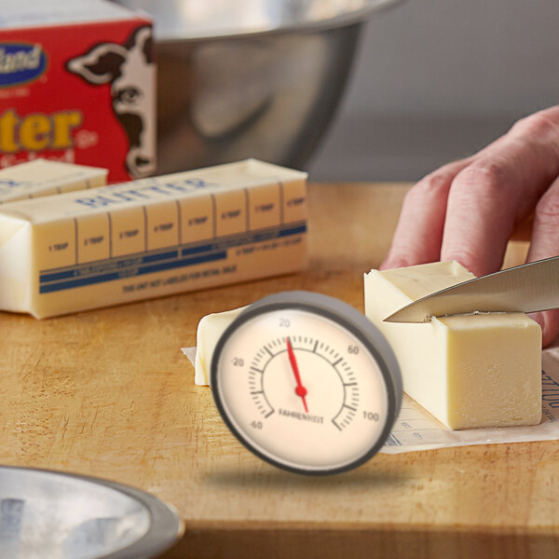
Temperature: {"value": 20, "unit": "°F"}
